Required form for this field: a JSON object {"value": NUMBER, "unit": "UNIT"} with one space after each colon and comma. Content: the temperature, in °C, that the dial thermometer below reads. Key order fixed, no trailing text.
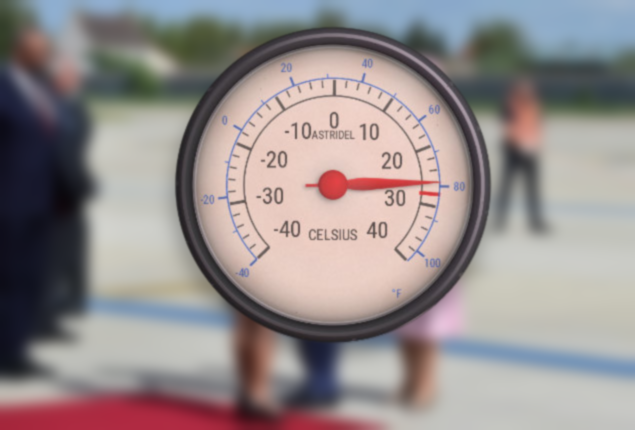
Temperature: {"value": 26, "unit": "°C"}
